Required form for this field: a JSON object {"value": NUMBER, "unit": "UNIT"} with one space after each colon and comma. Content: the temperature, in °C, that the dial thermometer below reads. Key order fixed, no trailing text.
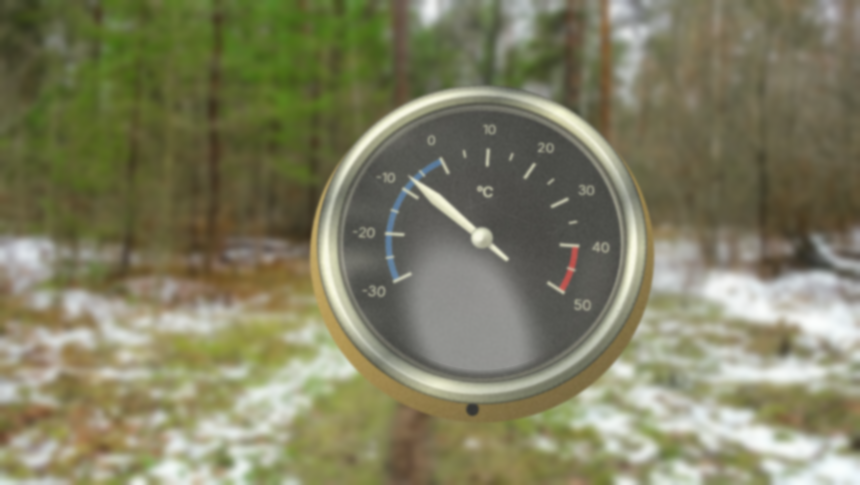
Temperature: {"value": -7.5, "unit": "°C"}
